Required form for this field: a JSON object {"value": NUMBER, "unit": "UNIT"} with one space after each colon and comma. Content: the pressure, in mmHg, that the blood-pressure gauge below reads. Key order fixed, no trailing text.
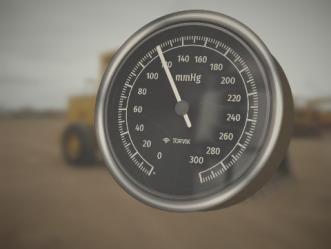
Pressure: {"value": 120, "unit": "mmHg"}
